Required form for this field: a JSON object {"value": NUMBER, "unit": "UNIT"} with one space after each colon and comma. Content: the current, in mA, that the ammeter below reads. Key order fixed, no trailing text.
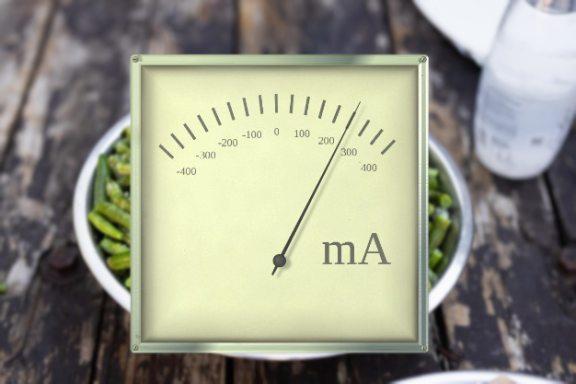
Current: {"value": 250, "unit": "mA"}
